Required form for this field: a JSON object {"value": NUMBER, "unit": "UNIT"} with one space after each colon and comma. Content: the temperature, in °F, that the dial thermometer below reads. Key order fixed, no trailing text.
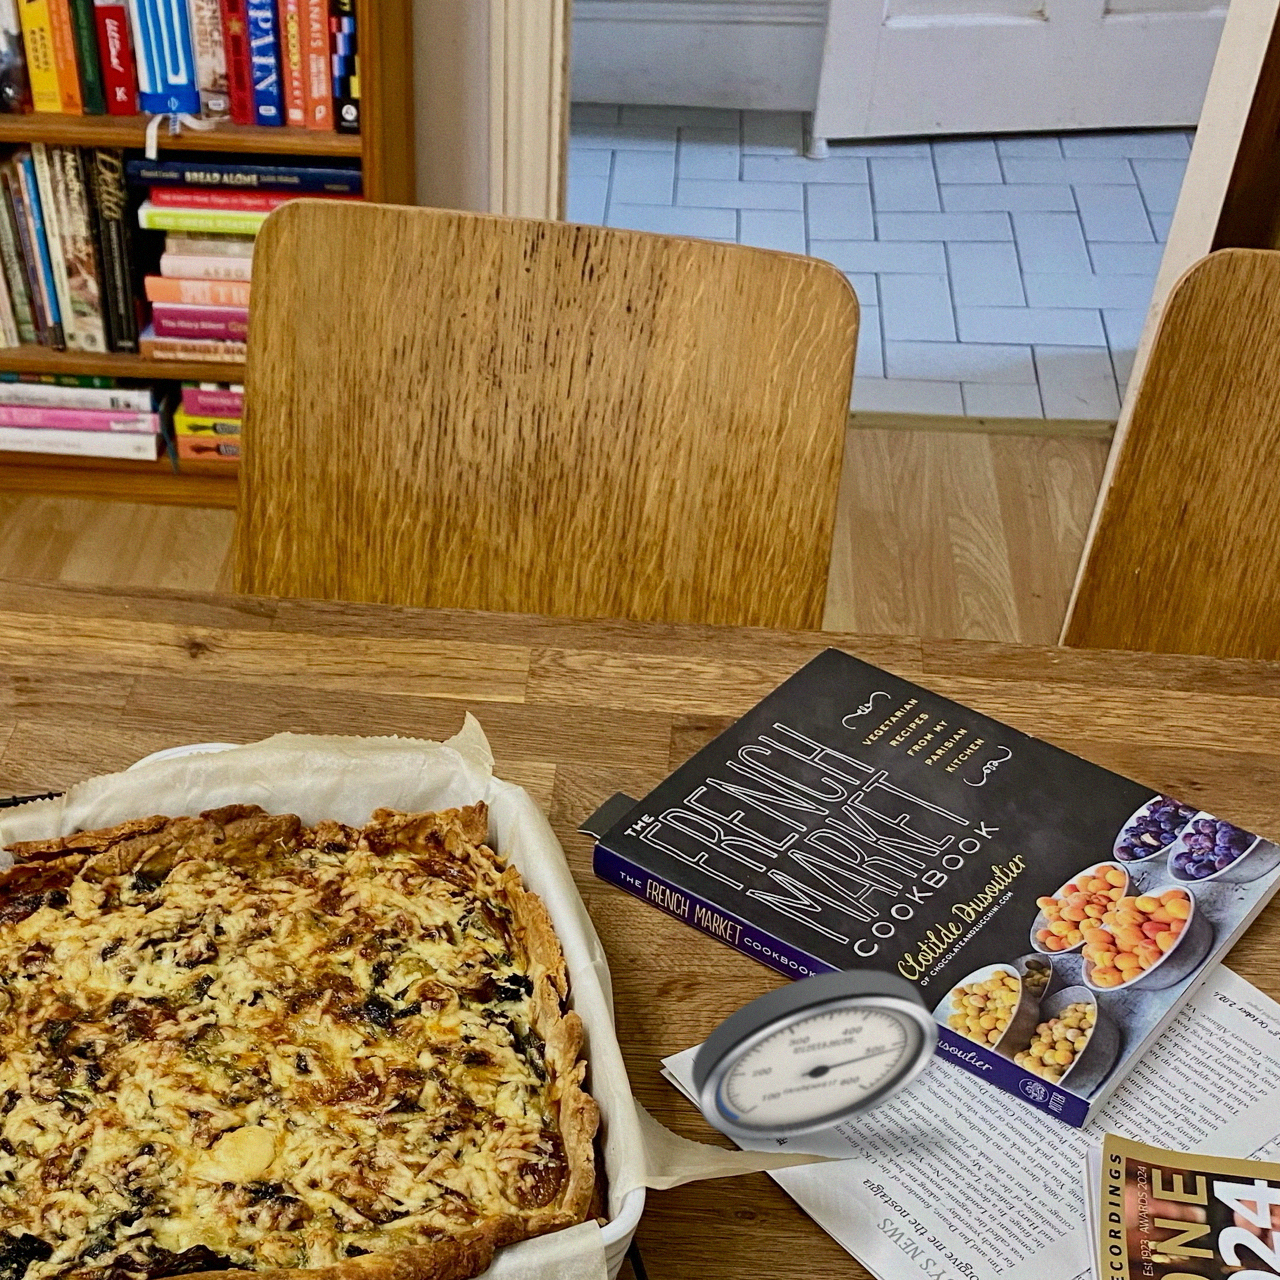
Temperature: {"value": 500, "unit": "°F"}
